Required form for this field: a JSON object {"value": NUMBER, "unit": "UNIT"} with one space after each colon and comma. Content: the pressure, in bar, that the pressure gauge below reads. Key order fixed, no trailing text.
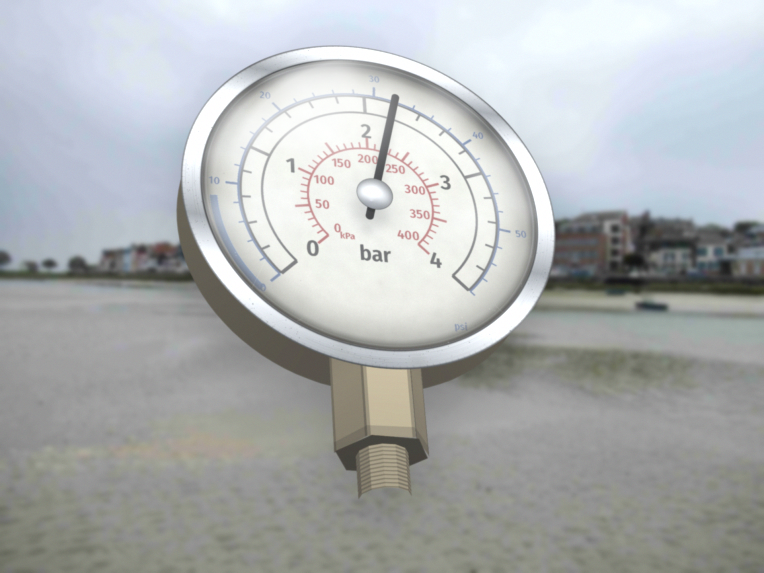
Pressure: {"value": 2.2, "unit": "bar"}
